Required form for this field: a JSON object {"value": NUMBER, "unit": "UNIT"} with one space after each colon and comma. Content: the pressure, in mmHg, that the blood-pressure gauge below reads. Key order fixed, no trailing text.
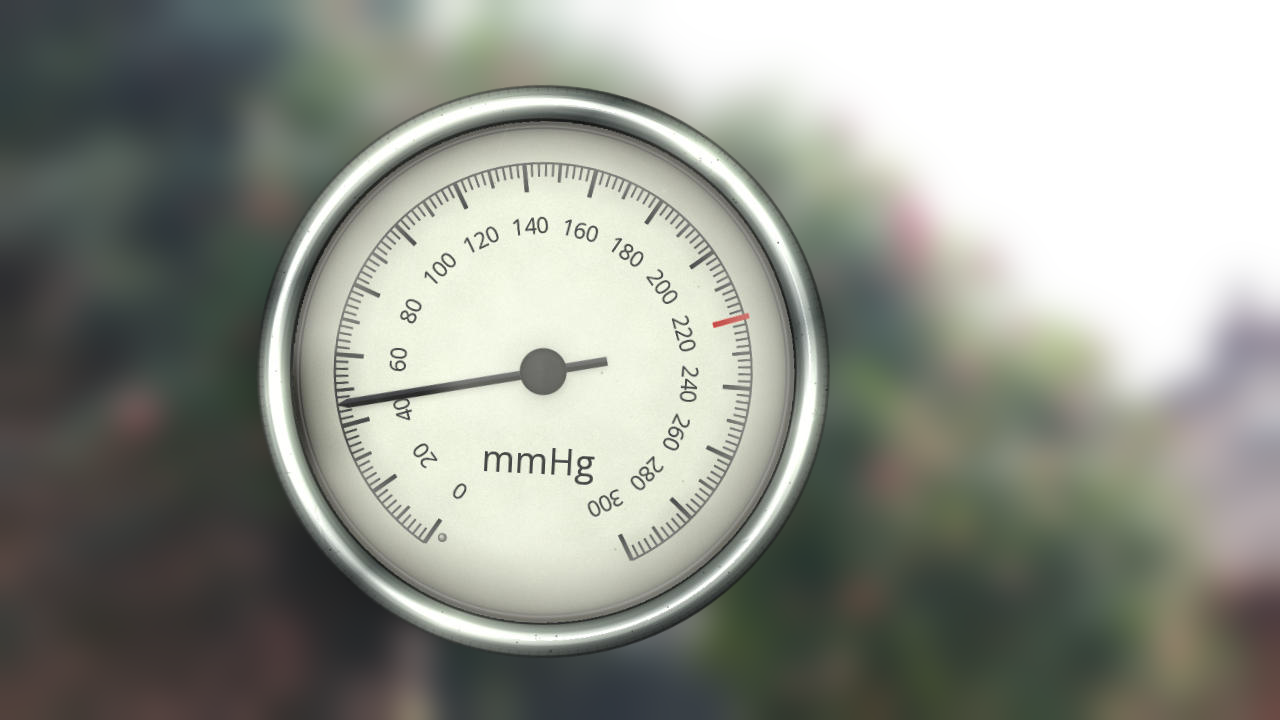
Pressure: {"value": 46, "unit": "mmHg"}
